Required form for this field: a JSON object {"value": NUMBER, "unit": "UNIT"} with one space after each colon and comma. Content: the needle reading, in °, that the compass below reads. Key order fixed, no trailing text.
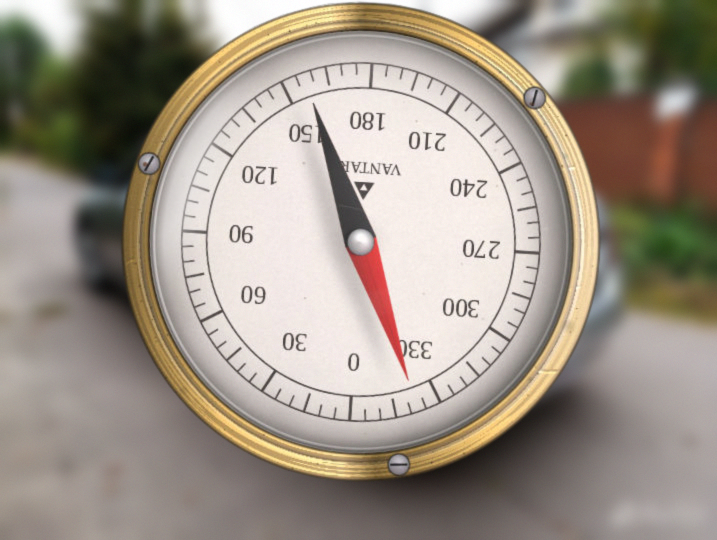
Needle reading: {"value": 337.5, "unit": "°"}
